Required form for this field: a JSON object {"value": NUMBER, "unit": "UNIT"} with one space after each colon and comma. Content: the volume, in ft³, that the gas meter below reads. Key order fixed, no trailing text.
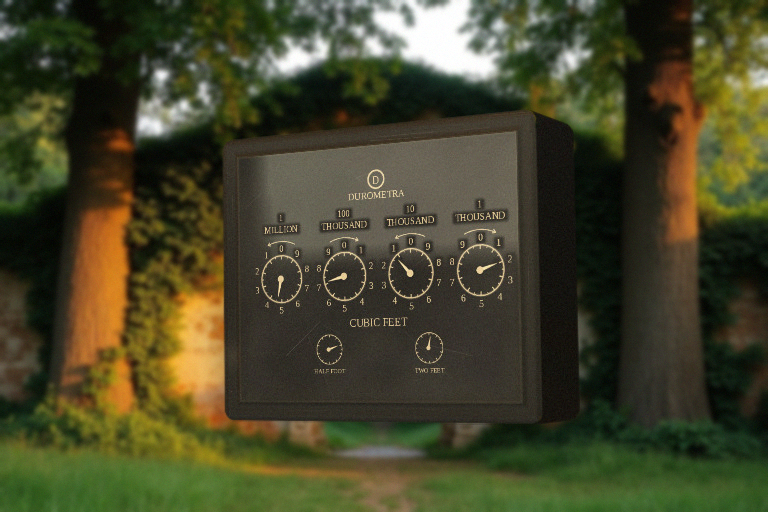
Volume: {"value": 471200, "unit": "ft³"}
